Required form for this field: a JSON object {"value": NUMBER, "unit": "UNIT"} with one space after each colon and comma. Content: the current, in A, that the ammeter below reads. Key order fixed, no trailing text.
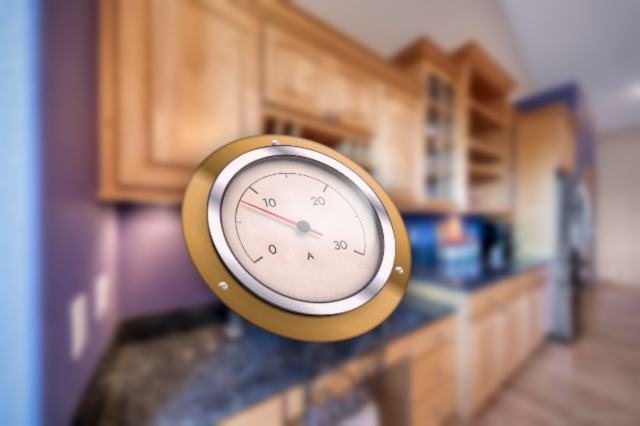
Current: {"value": 7.5, "unit": "A"}
